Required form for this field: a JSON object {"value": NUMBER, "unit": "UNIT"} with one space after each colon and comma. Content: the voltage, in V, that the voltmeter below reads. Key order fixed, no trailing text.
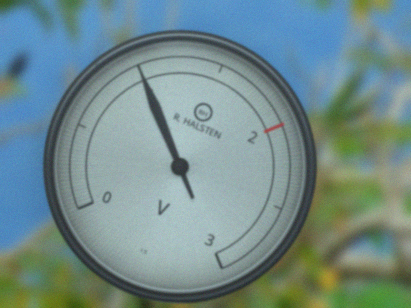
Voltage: {"value": 1, "unit": "V"}
